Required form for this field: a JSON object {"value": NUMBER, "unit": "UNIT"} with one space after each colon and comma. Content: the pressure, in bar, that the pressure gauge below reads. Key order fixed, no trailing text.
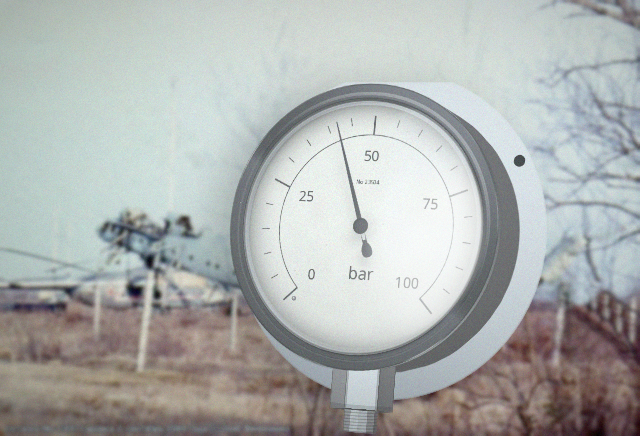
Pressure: {"value": 42.5, "unit": "bar"}
